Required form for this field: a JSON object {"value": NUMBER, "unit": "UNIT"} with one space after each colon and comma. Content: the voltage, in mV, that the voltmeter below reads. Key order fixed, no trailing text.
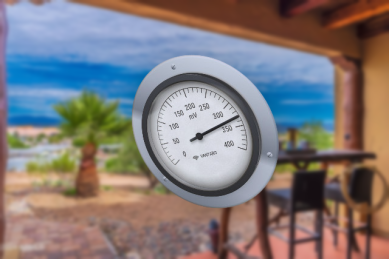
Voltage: {"value": 330, "unit": "mV"}
